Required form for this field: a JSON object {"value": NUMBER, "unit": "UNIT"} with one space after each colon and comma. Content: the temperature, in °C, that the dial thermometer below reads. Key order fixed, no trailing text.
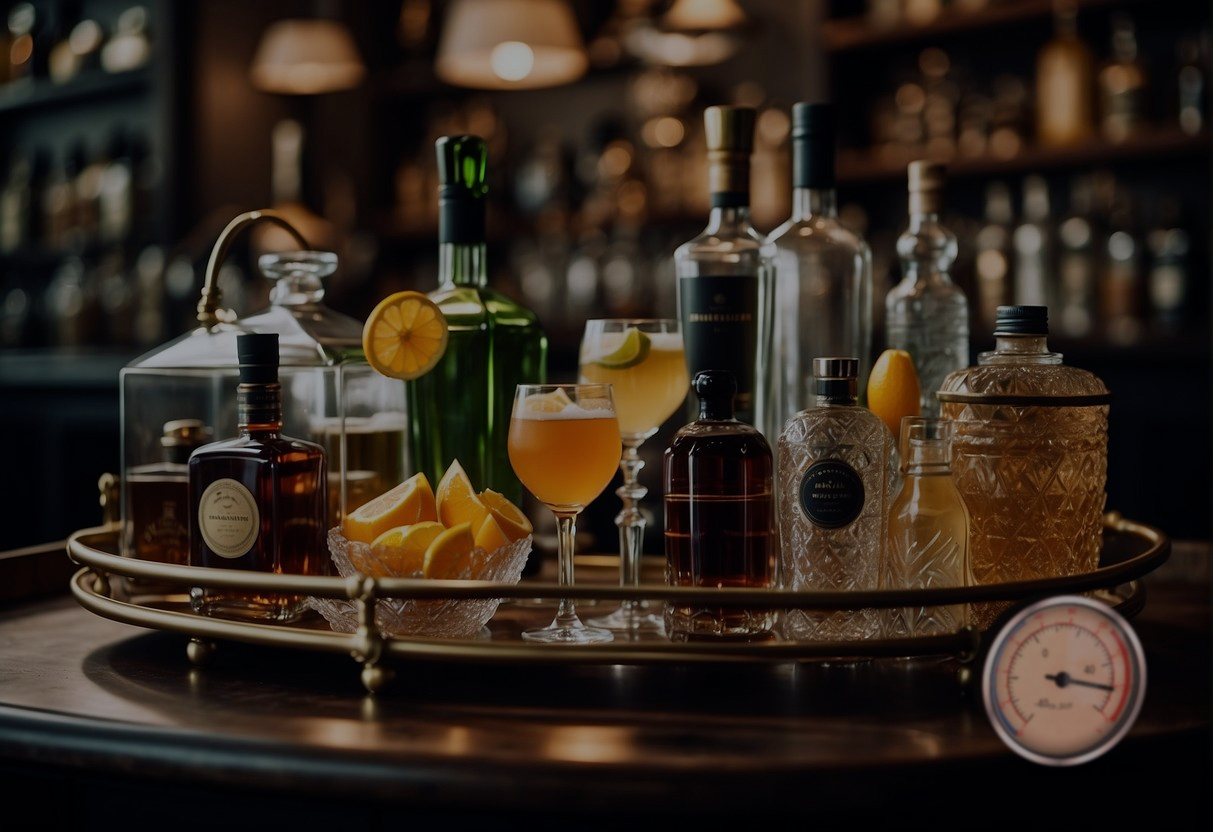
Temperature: {"value": 50, "unit": "°C"}
